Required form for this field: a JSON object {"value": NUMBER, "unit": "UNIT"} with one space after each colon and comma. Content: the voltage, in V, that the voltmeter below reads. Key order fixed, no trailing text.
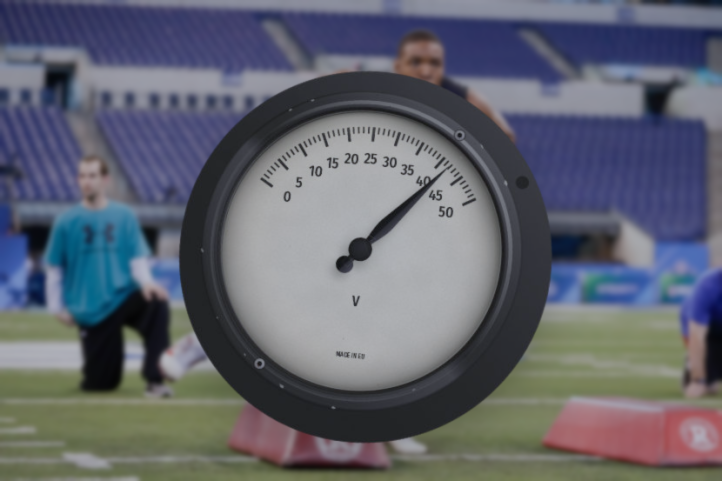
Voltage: {"value": 42, "unit": "V"}
